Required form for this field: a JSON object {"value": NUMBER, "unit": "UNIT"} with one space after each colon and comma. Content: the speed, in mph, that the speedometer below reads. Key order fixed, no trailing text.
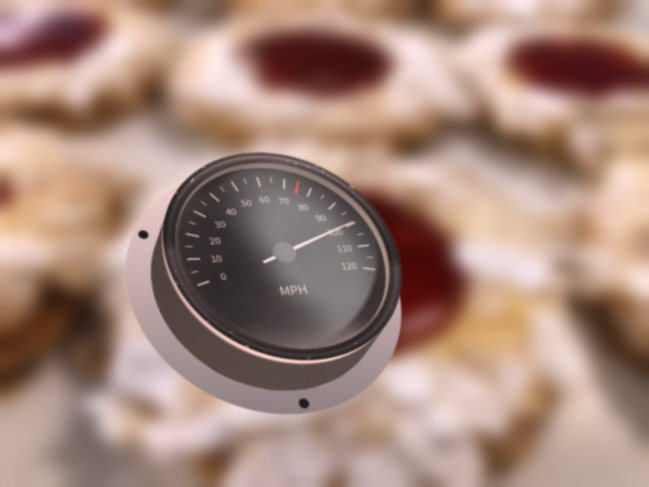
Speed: {"value": 100, "unit": "mph"}
